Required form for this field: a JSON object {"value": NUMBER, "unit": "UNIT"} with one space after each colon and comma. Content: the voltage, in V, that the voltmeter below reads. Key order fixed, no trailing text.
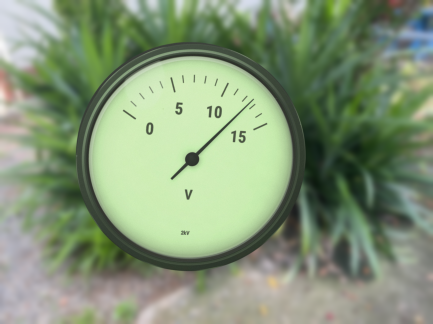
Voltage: {"value": 12.5, "unit": "V"}
